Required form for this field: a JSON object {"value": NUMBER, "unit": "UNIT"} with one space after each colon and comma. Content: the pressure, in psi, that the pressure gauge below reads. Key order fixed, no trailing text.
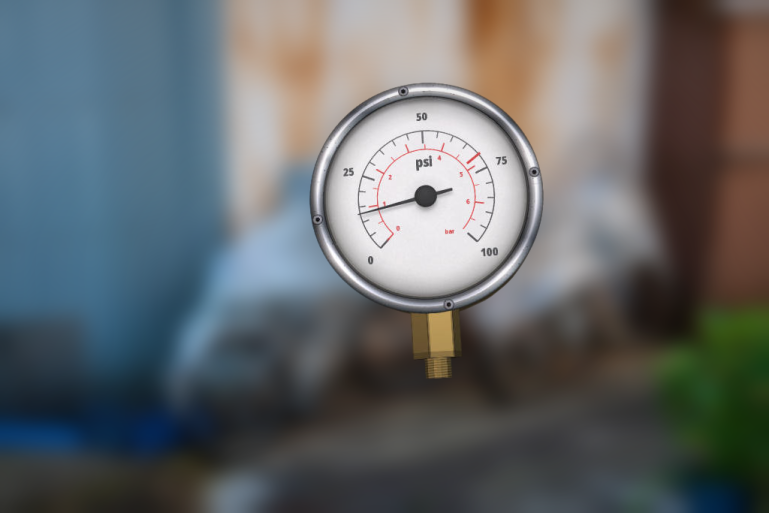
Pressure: {"value": 12.5, "unit": "psi"}
